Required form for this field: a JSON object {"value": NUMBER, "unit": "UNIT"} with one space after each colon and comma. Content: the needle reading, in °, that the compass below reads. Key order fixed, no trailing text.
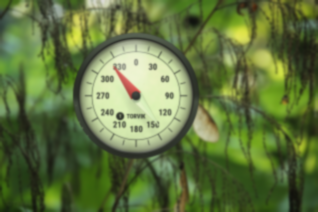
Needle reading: {"value": 322.5, "unit": "°"}
